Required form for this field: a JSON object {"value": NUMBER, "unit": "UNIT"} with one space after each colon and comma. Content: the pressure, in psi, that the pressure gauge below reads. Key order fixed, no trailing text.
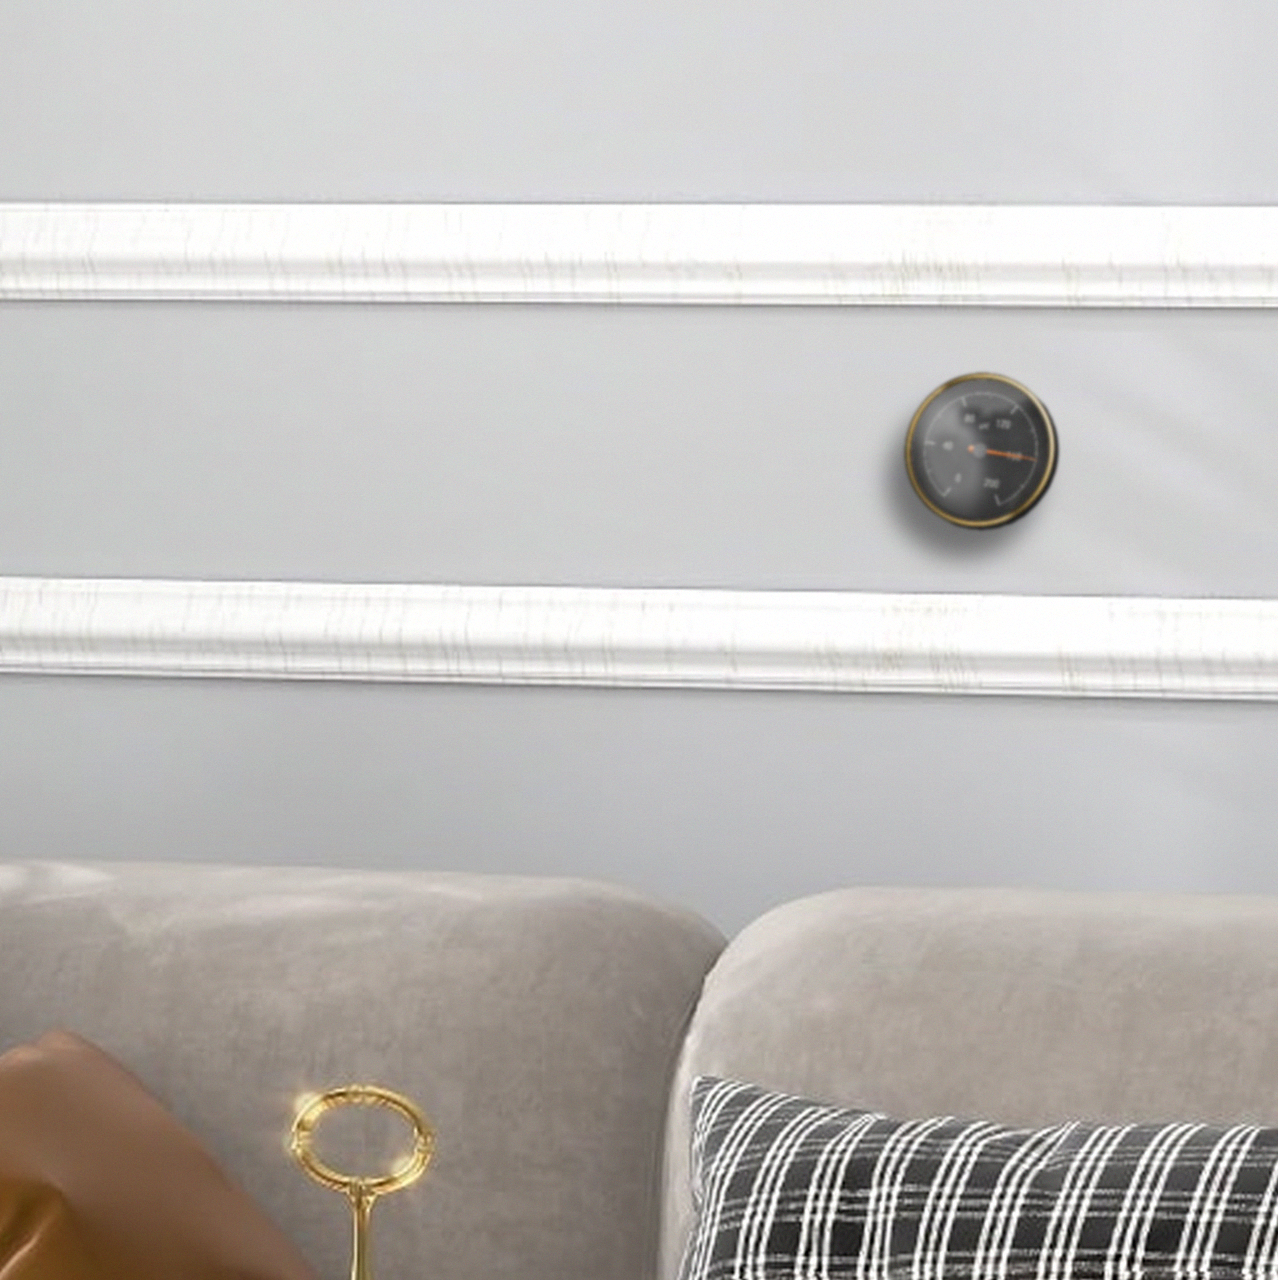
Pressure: {"value": 160, "unit": "psi"}
